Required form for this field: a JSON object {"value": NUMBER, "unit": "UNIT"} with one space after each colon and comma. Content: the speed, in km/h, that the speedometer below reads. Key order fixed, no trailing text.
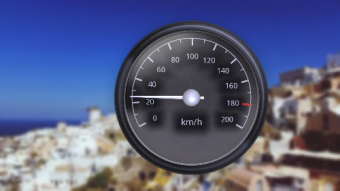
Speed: {"value": 25, "unit": "km/h"}
